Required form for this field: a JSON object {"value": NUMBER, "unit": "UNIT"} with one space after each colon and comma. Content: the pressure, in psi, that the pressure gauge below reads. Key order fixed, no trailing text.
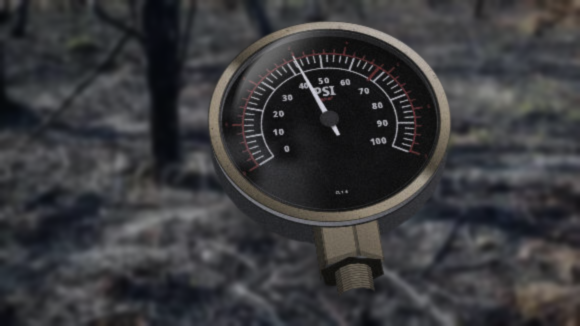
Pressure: {"value": 42, "unit": "psi"}
